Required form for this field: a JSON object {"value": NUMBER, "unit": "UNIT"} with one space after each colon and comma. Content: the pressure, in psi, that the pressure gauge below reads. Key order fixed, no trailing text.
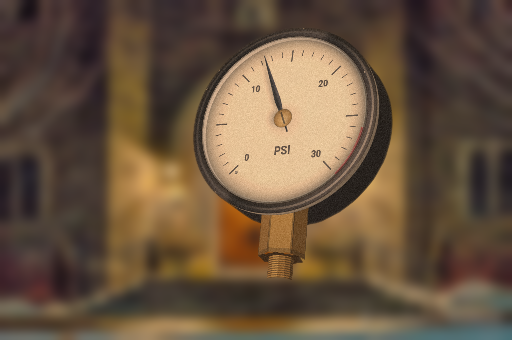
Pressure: {"value": 12.5, "unit": "psi"}
